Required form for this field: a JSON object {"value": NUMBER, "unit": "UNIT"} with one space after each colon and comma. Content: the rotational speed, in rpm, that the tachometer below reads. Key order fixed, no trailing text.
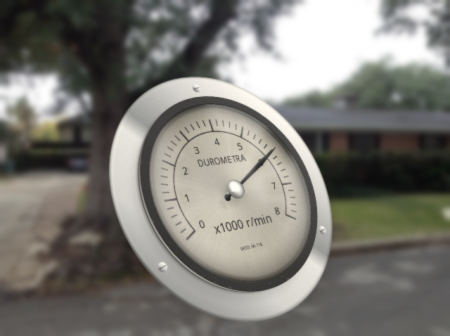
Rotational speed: {"value": 6000, "unit": "rpm"}
